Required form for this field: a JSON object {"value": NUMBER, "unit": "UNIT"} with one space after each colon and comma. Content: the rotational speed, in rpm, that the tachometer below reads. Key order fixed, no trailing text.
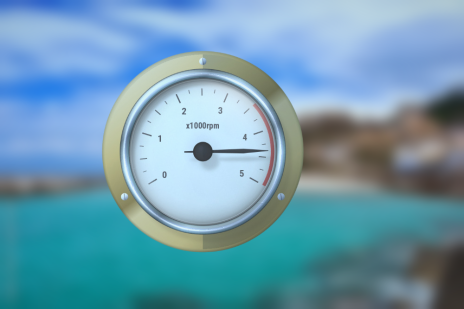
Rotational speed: {"value": 4375, "unit": "rpm"}
